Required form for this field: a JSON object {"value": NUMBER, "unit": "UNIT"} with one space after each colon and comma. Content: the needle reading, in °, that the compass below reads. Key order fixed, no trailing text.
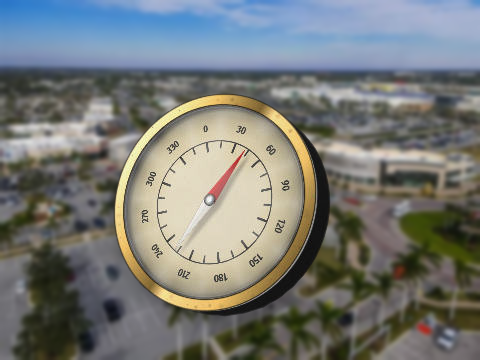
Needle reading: {"value": 45, "unit": "°"}
